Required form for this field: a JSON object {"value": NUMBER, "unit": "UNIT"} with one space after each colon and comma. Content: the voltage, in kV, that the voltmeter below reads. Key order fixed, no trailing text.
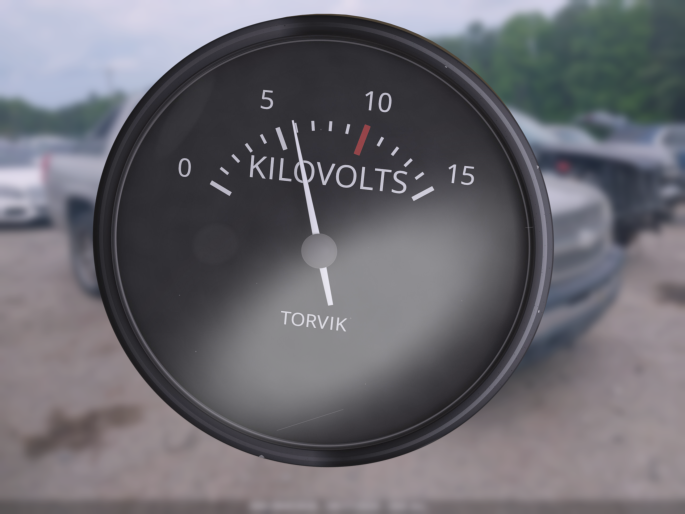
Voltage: {"value": 6, "unit": "kV"}
